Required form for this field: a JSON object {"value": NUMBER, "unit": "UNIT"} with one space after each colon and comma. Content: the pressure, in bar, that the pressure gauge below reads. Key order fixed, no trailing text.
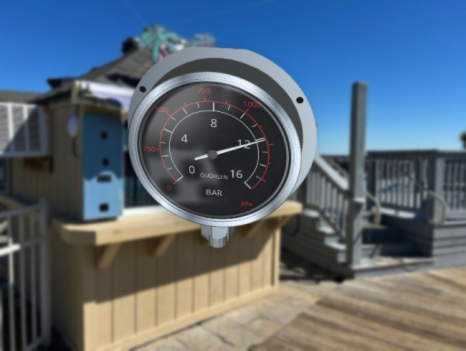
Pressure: {"value": 12, "unit": "bar"}
